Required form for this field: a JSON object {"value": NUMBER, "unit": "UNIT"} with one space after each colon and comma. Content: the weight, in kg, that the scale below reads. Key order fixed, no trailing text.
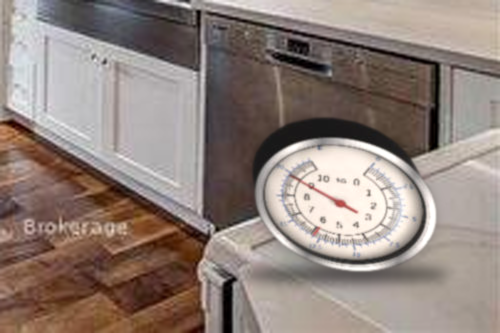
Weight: {"value": 9, "unit": "kg"}
